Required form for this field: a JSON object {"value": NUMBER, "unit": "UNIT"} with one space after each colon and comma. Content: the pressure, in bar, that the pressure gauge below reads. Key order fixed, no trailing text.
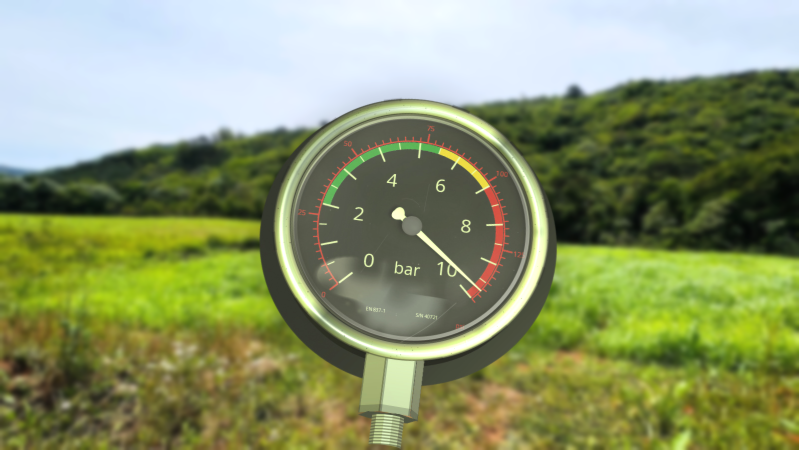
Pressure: {"value": 9.75, "unit": "bar"}
